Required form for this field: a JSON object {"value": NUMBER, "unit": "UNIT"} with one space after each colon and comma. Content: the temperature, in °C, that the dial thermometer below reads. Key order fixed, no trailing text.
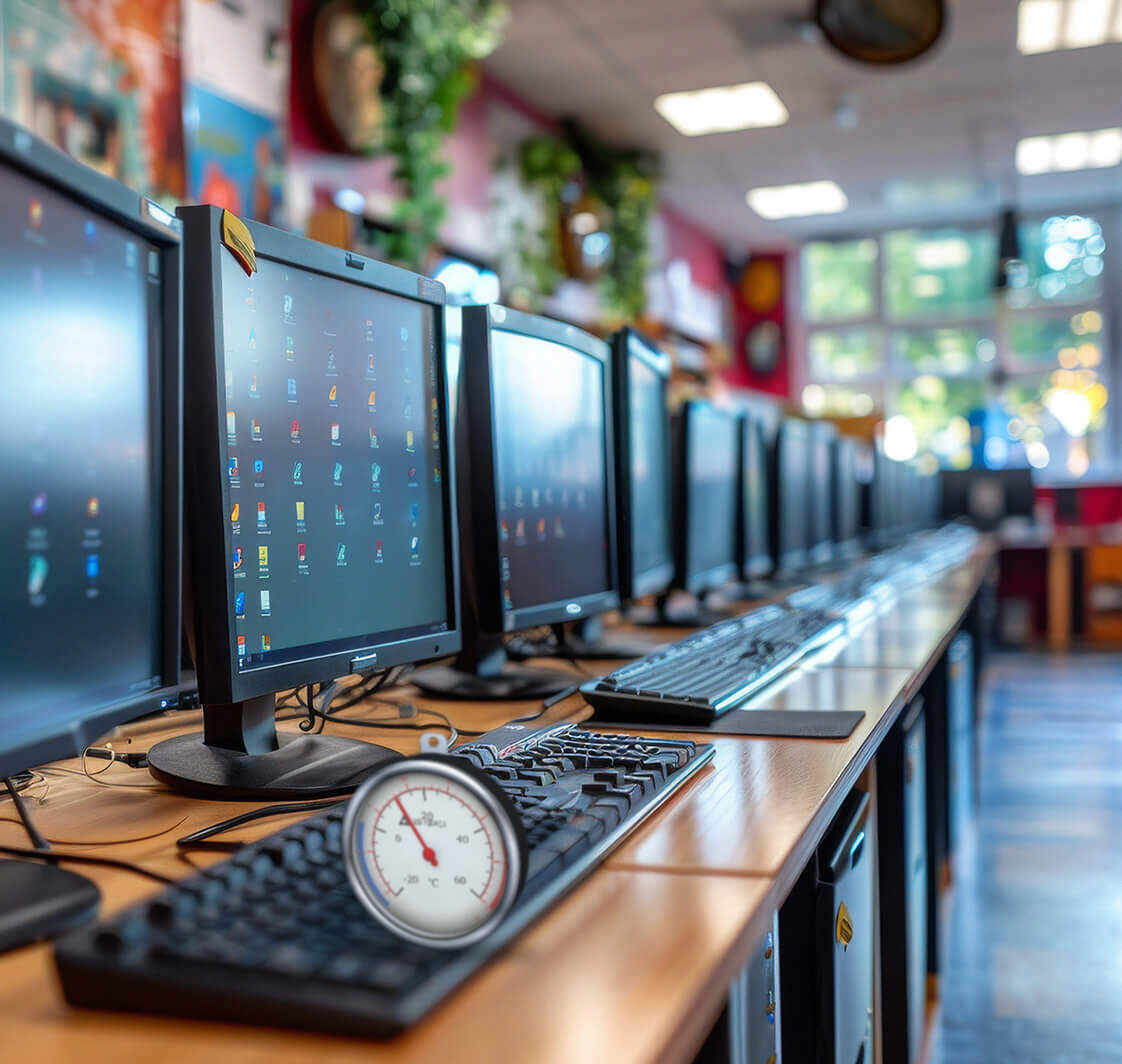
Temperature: {"value": 12, "unit": "°C"}
